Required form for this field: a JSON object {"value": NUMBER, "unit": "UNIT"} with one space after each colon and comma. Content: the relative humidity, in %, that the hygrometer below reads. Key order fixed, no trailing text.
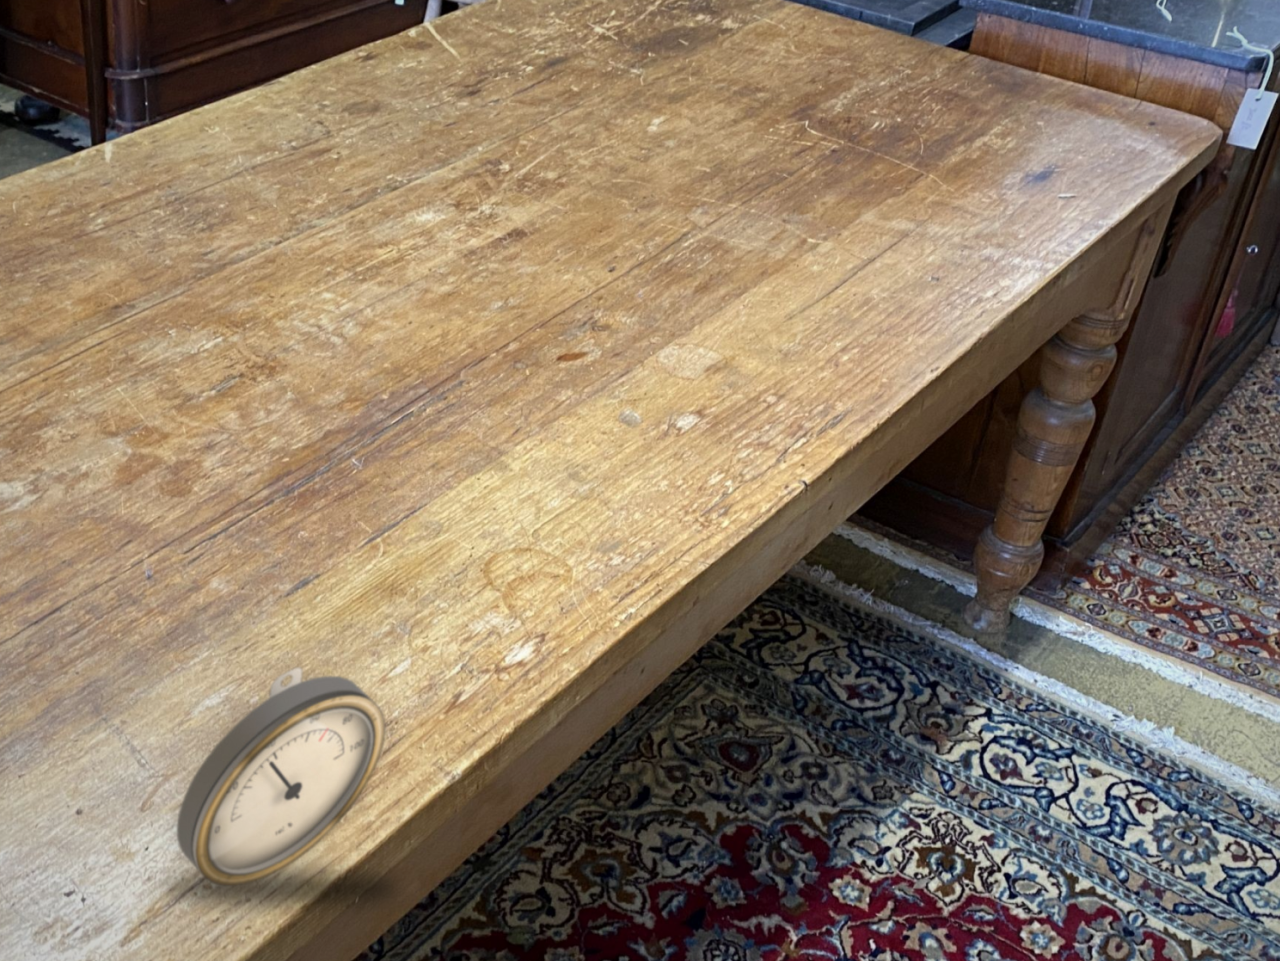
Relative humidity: {"value": 36, "unit": "%"}
